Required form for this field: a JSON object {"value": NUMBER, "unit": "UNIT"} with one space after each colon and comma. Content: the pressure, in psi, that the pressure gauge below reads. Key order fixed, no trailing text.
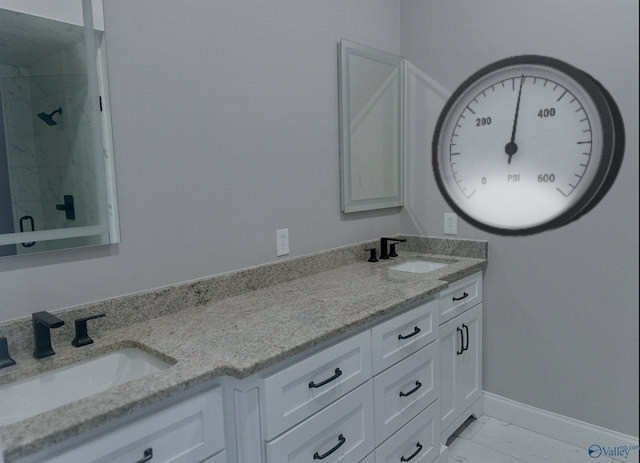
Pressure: {"value": 320, "unit": "psi"}
